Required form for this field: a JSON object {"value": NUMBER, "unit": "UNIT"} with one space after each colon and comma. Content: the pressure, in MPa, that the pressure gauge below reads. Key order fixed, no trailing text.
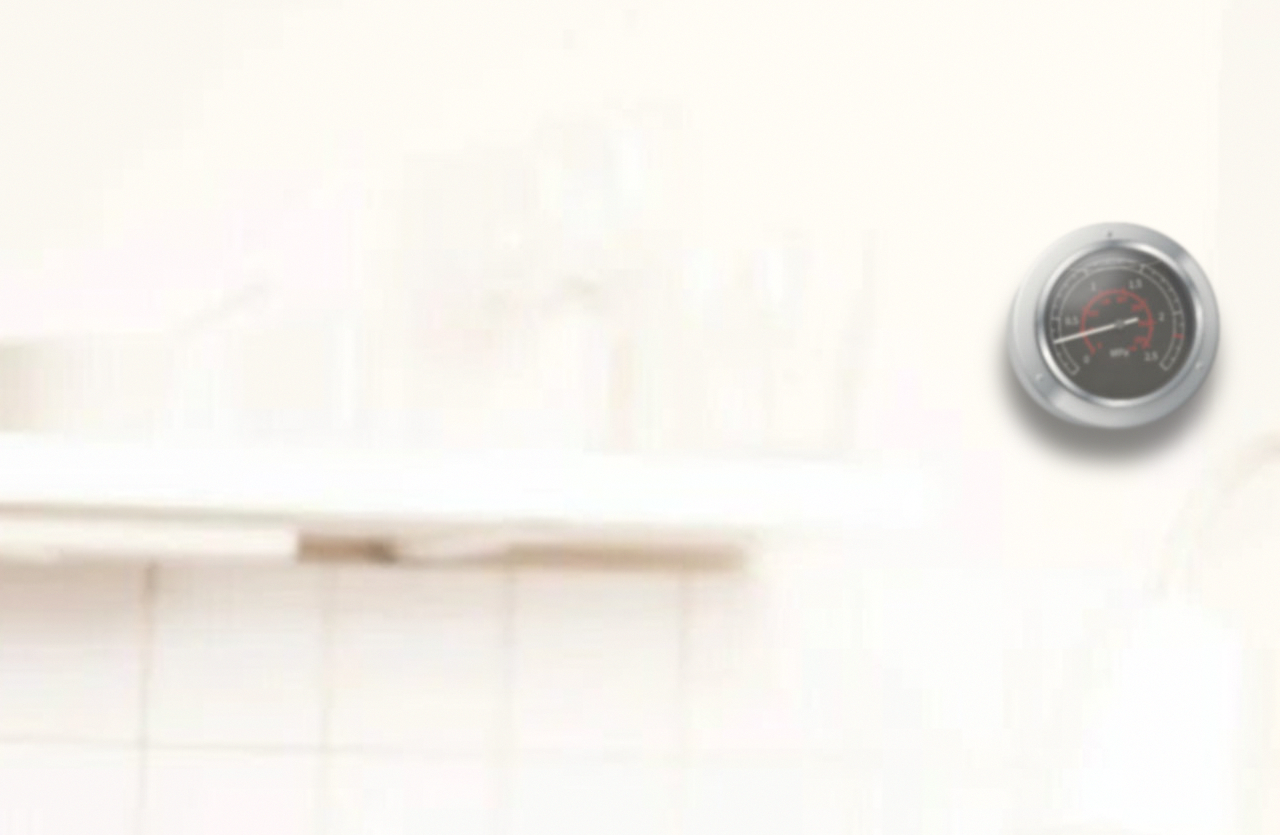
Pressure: {"value": 0.3, "unit": "MPa"}
